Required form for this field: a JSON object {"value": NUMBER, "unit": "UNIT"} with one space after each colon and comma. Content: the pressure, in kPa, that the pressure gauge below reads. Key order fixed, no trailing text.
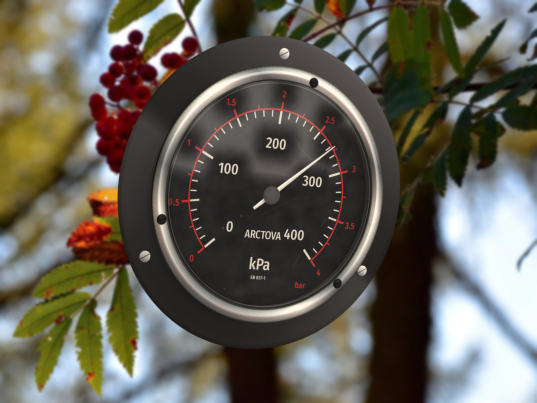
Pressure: {"value": 270, "unit": "kPa"}
